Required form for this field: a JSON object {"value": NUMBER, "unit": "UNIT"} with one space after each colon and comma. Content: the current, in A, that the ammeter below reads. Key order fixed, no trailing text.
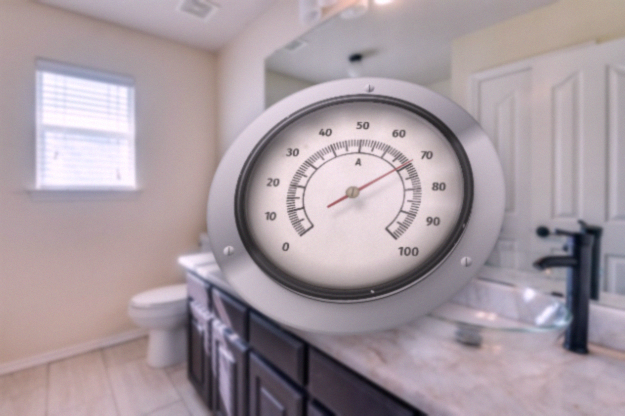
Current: {"value": 70, "unit": "A"}
